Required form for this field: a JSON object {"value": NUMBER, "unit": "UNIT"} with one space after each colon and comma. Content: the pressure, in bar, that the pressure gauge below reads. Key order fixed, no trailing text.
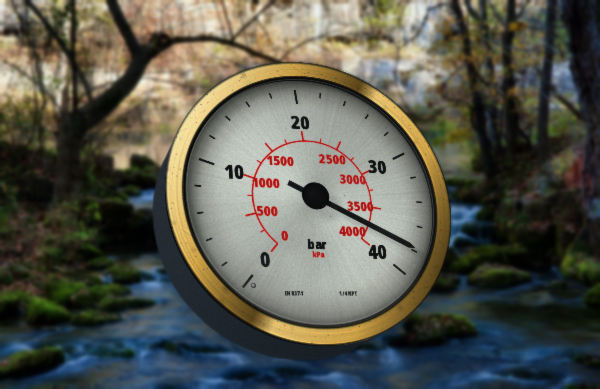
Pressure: {"value": 38, "unit": "bar"}
